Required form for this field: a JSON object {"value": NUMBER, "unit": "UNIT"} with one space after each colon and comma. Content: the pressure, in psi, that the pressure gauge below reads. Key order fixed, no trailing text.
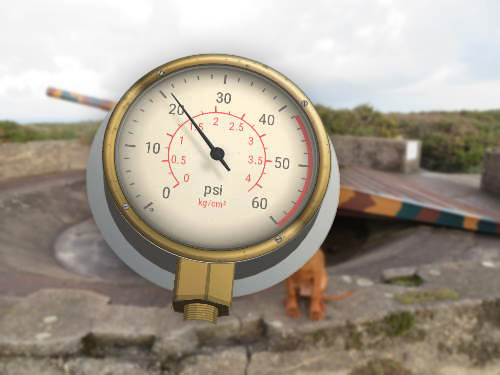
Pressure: {"value": 21, "unit": "psi"}
